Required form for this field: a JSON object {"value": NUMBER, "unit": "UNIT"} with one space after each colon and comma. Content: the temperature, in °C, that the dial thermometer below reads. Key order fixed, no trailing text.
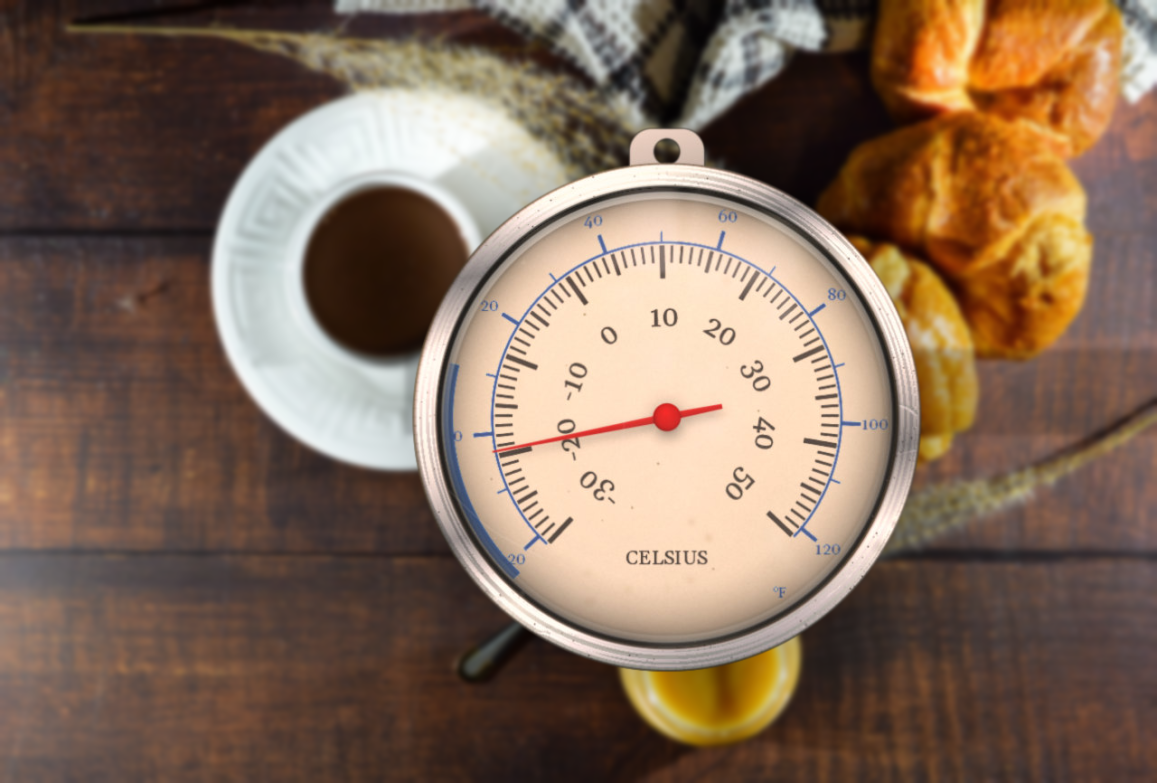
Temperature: {"value": -19.5, "unit": "°C"}
